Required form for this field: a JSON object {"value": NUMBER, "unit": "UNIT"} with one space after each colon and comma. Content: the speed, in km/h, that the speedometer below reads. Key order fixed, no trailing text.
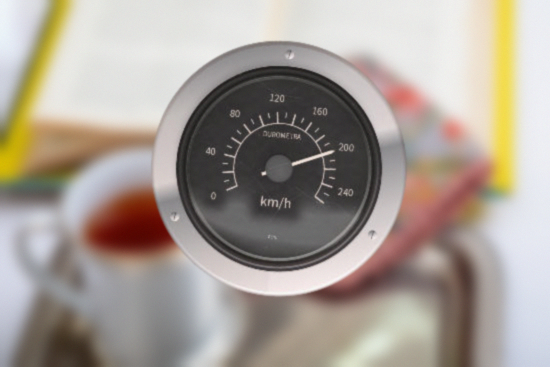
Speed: {"value": 200, "unit": "km/h"}
